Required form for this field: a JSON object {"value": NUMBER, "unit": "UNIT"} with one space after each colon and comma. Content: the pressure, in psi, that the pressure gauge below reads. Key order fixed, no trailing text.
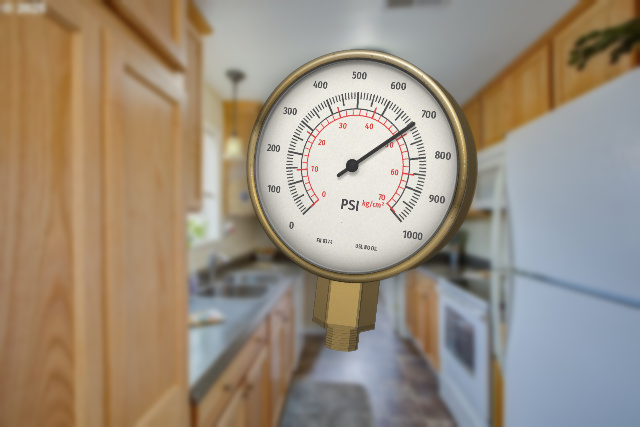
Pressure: {"value": 700, "unit": "psi"}
